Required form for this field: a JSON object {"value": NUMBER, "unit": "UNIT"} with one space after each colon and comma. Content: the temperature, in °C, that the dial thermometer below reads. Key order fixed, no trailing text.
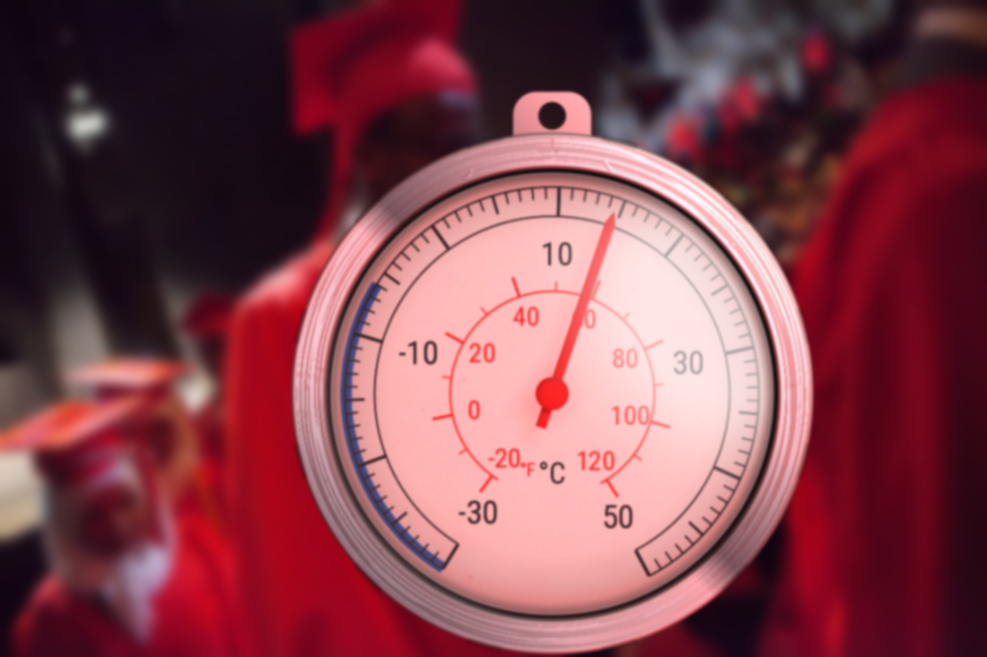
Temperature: {"value": 14.5, "unit": "°C"}
